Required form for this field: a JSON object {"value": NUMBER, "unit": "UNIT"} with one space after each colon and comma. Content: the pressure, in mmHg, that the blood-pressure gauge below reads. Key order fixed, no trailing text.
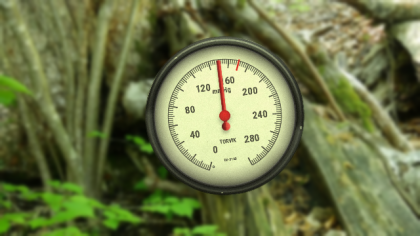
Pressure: {"value": 150, "unit": "mmHg"}
